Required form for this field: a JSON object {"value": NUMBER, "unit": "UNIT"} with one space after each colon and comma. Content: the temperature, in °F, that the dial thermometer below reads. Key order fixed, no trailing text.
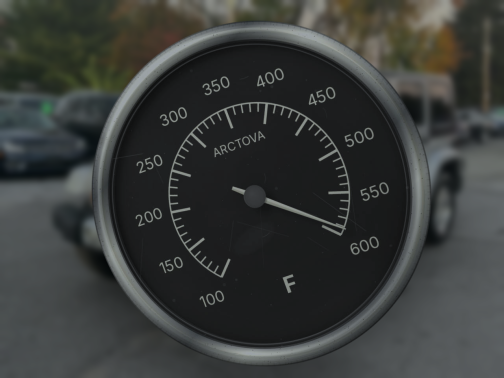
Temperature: {"value": 590, "unit": "°F"}
